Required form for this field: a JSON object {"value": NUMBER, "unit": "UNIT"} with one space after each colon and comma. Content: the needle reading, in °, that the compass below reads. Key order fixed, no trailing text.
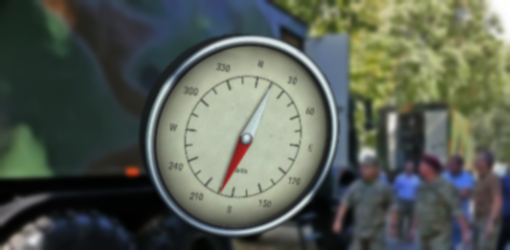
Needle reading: {"value": 195, "unit": "°"}
